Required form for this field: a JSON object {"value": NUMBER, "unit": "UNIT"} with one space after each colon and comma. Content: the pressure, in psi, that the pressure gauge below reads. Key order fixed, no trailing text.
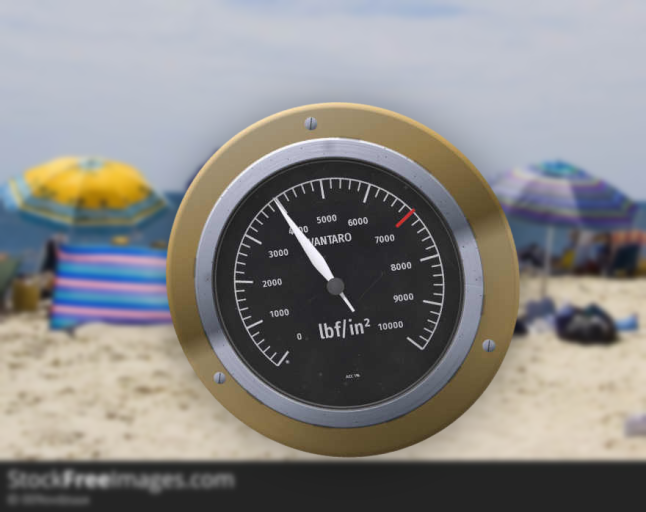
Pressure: {"value": 4000, "unit": "psi"}
